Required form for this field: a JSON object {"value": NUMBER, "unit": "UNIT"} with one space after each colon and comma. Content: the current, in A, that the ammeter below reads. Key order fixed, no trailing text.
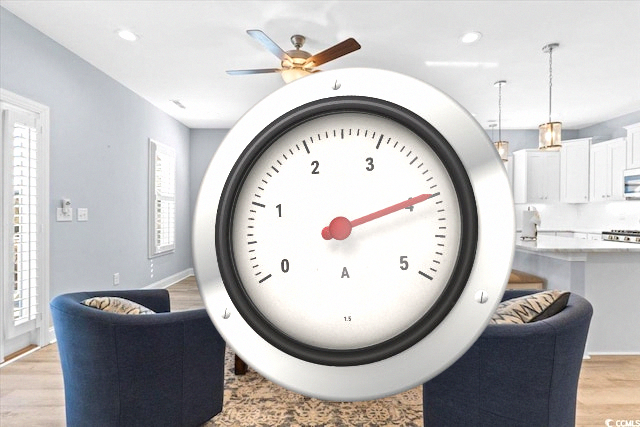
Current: {"value": 4, "unit": "A"}
